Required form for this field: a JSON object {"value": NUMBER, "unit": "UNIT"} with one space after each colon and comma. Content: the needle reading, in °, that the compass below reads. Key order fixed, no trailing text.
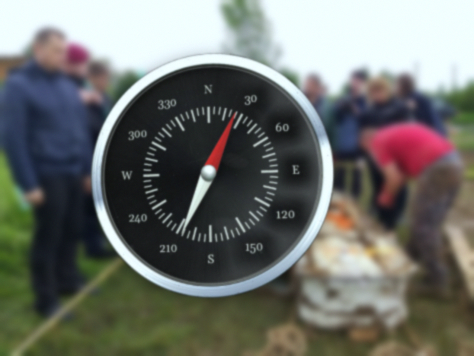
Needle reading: {"value": 25, "unit": "°"}
